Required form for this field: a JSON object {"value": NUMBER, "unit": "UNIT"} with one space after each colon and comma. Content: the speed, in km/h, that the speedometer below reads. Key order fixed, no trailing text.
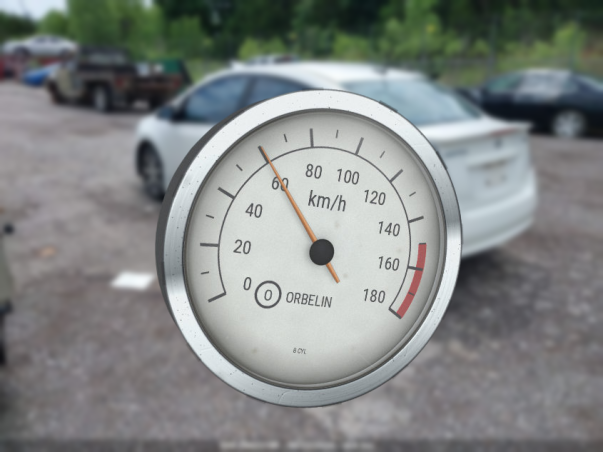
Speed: {"value": 60, "unit": "km/h"}
